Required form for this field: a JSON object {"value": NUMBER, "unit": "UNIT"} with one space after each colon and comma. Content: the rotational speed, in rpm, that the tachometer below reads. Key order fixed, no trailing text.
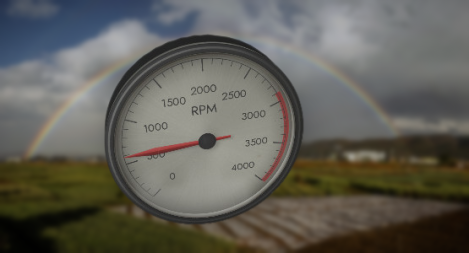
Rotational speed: {"value": 600, "unit": "rpm"}
